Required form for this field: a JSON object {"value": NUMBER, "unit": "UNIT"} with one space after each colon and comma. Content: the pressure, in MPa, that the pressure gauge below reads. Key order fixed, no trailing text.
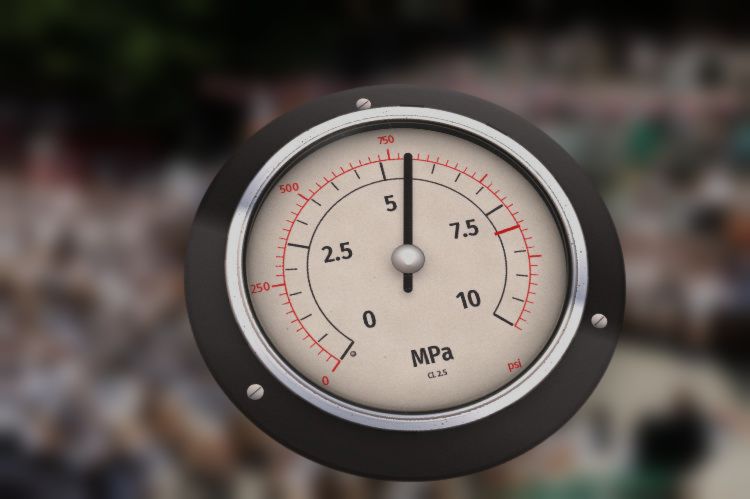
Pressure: {"value": 5.5, "unit": "MPa"}
